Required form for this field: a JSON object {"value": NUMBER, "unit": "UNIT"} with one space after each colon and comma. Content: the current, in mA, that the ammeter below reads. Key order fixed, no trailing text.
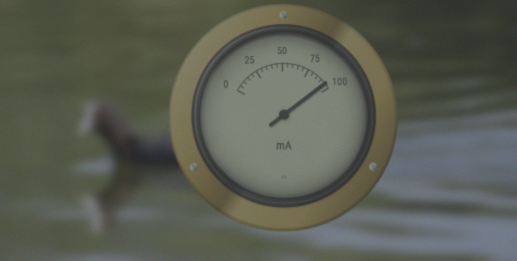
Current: {"value": 95, "unit": "mA"}
